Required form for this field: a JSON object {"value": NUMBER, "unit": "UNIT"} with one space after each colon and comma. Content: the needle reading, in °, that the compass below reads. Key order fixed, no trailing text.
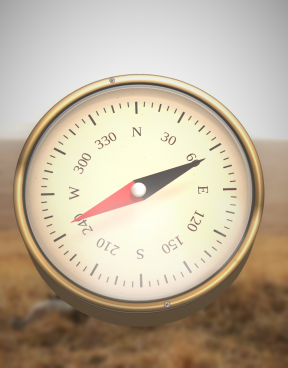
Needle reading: {"value": 245, "unit": "°"}
